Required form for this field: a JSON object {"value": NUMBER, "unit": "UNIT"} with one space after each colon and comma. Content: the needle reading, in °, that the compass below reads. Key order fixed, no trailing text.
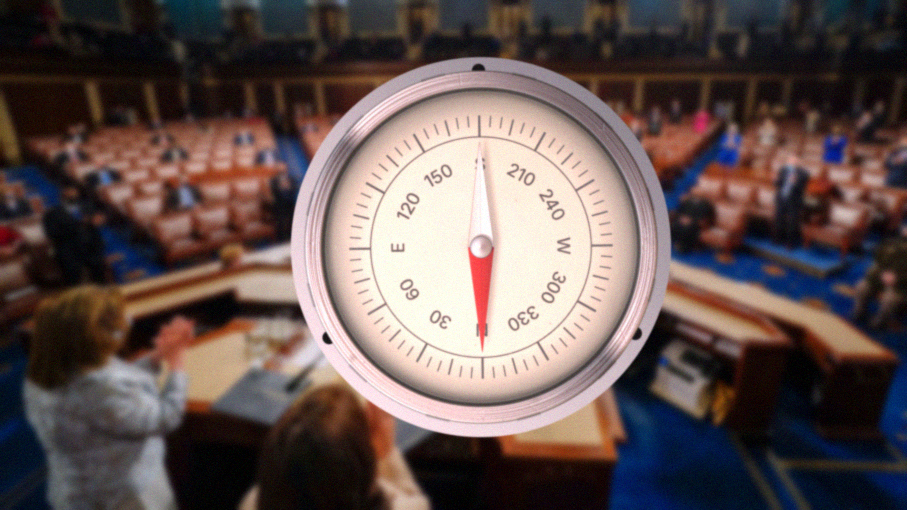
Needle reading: {"value": 0, "unit": "°"}
